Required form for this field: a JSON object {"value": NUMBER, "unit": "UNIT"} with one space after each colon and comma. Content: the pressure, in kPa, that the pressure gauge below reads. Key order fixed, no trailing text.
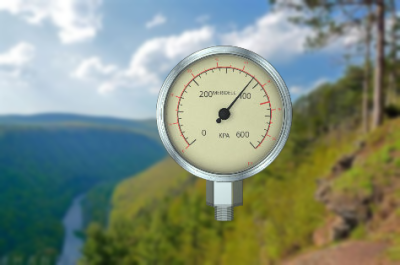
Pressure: {"value": 380, "unit": "kPa"}
